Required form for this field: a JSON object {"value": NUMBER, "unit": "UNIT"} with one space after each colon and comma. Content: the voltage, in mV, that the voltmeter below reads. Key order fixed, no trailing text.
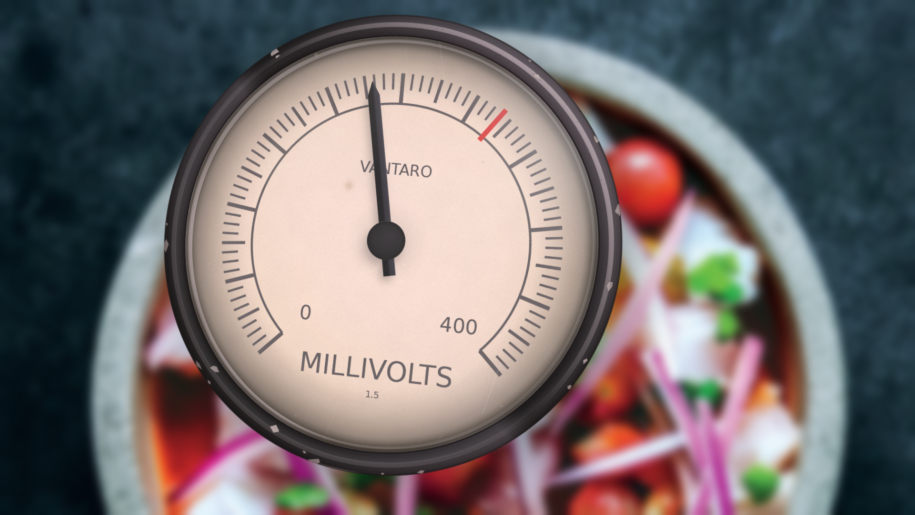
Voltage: {"value": 185, "unit": "mV"}
